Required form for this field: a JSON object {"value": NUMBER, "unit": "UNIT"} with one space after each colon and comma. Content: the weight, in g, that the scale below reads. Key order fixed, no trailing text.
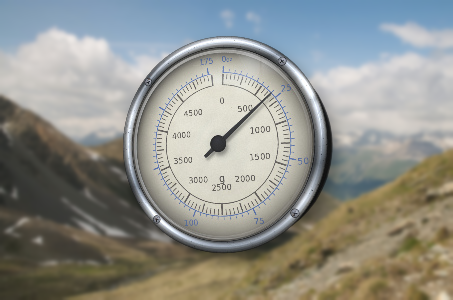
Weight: {"value": 650, "unit": "g"}
